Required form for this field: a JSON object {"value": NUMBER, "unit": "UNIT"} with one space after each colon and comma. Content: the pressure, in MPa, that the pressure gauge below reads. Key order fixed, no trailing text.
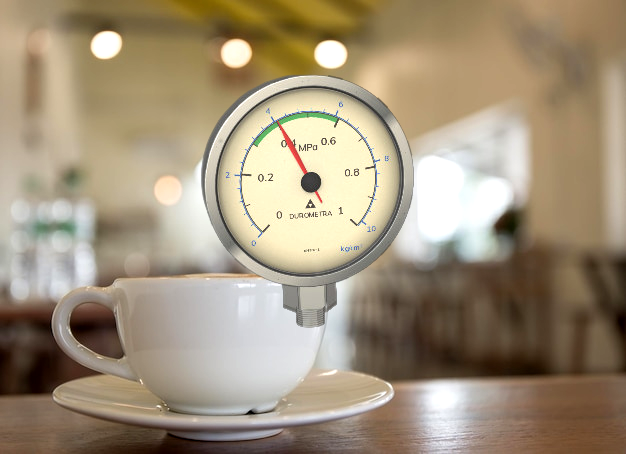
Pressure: {"value": 0.4, "unit": "MPa"}
